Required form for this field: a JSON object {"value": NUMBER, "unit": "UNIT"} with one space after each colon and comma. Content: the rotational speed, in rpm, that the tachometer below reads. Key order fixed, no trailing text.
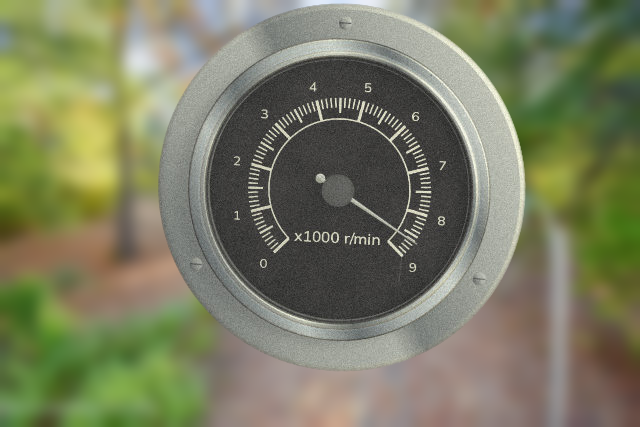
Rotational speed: {"value": 8600, "unit": "rpm"}
